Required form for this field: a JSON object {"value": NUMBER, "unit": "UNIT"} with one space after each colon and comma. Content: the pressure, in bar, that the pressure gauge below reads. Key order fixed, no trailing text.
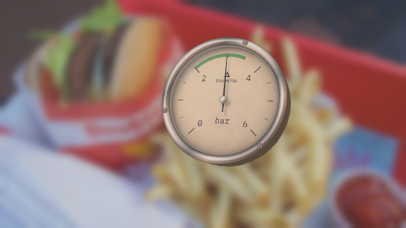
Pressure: {"value": 3, "unit": "bar"}
